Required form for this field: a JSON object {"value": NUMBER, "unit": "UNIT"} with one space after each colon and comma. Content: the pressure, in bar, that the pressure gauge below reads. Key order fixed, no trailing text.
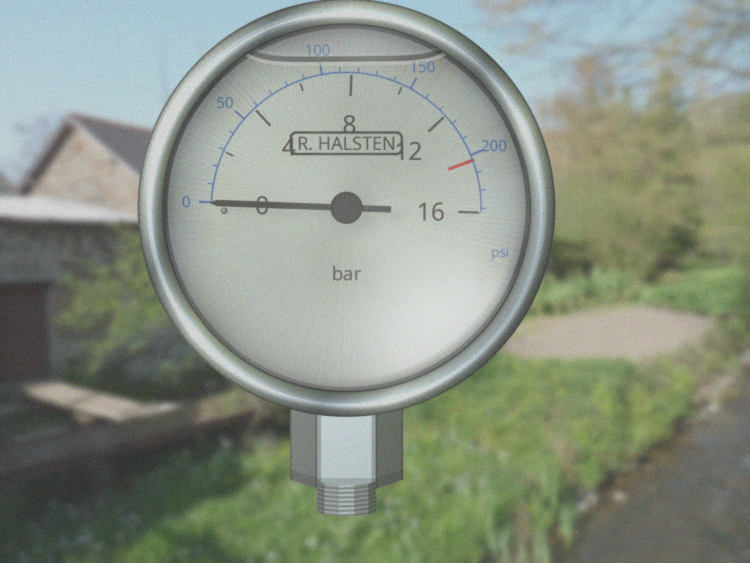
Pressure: {"value": 0, "unit": "bar"}
